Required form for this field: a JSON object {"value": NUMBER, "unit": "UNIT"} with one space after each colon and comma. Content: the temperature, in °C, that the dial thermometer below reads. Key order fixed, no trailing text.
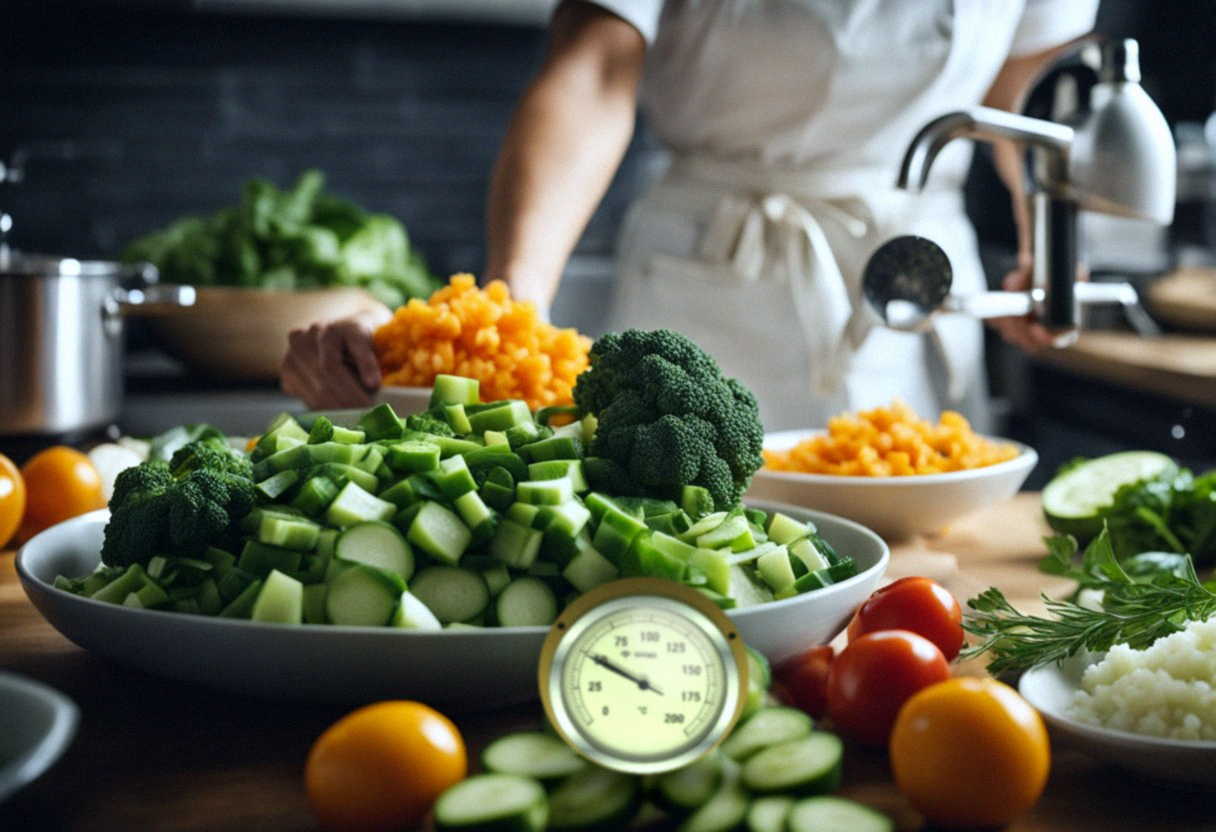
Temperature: {"value": 50, "unit": "°C"}
